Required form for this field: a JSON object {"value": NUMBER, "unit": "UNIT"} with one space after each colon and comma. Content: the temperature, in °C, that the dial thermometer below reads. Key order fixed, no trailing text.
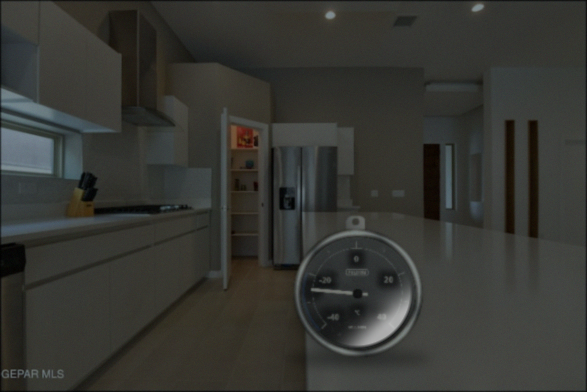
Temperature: {"value": -25, "unit": "°C"}
